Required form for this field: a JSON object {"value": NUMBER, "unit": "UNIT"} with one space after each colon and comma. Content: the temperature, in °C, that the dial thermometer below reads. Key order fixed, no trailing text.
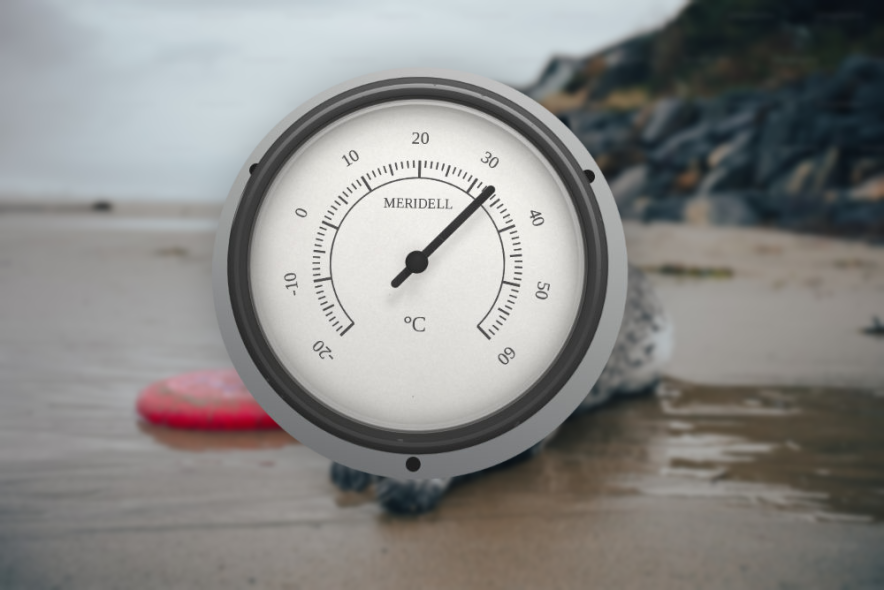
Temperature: {"value": 33, "unit": "°C"}
